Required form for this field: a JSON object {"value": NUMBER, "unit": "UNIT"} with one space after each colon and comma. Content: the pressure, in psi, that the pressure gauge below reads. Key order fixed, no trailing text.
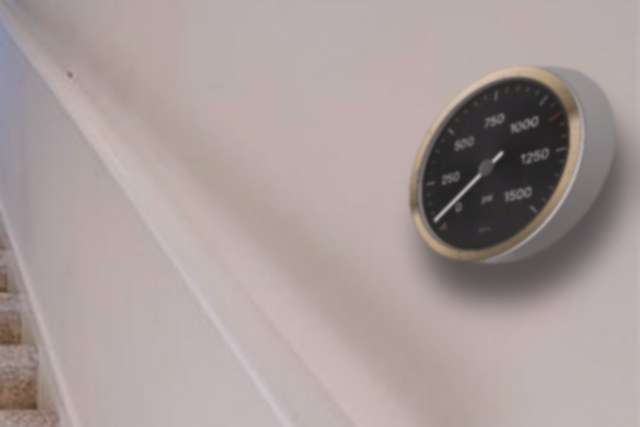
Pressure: {"value": 50, "unit": "psi"}
